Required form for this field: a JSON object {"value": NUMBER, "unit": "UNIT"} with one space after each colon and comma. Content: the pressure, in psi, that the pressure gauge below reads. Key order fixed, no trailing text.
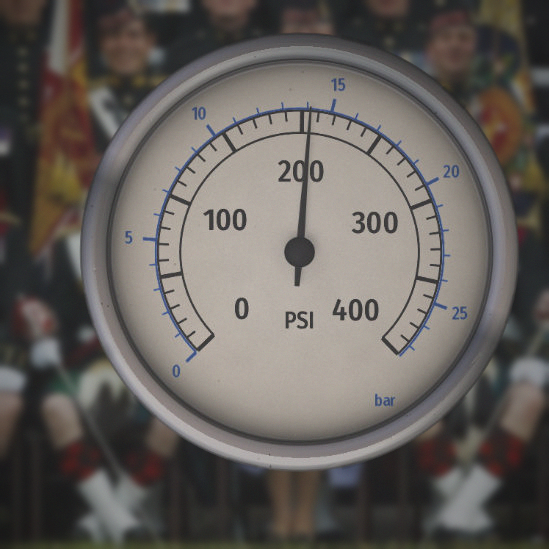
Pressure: {"value": 205, "unit": "psi"}
